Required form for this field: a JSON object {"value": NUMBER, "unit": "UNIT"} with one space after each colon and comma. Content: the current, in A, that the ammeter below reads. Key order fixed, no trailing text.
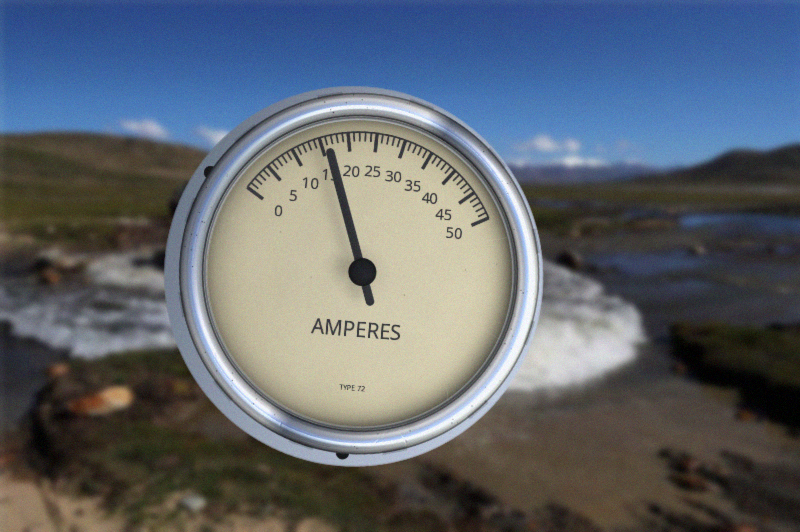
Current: {"value": 16, "unit": "A"}
